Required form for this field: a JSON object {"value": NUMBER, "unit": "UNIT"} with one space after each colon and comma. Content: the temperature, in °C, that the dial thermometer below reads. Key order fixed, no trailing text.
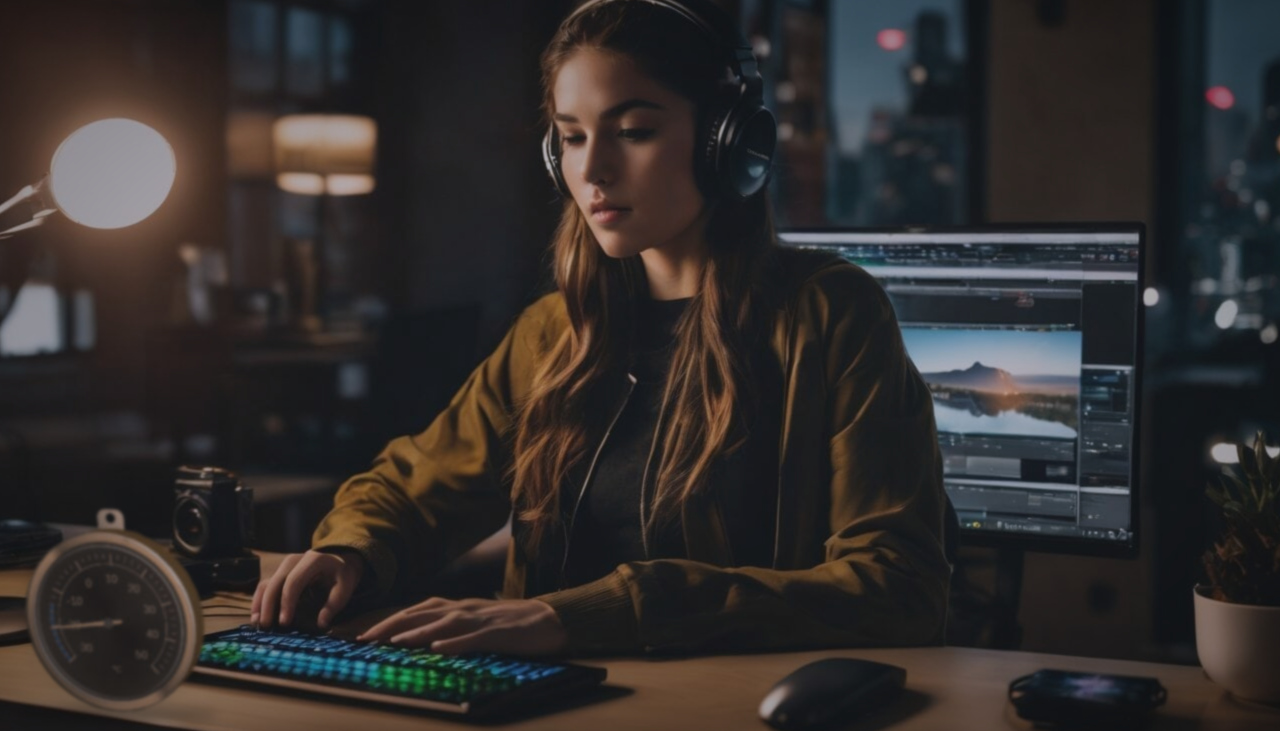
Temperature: {"value": -20, "unit": "°C"}
